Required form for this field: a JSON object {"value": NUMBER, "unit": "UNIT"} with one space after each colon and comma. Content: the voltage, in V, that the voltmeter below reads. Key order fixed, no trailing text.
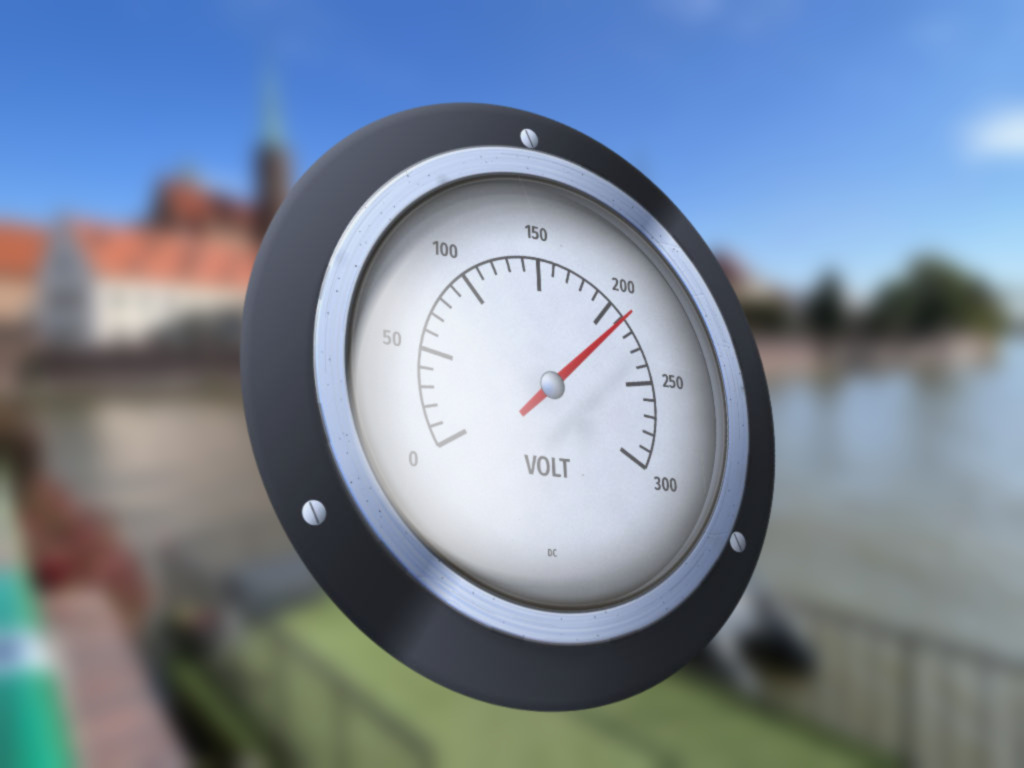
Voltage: {"value": 210, "unit": "V"}
